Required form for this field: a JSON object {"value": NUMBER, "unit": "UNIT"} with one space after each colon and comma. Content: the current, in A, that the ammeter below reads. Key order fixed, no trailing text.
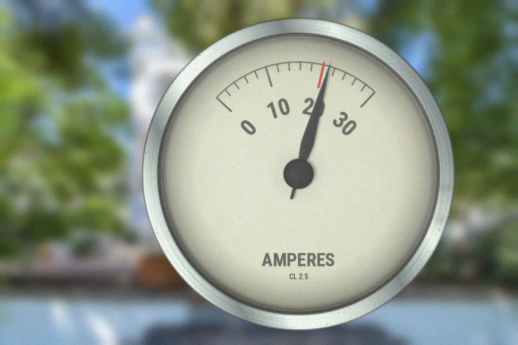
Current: {"value": 21, "unit": "A"}
